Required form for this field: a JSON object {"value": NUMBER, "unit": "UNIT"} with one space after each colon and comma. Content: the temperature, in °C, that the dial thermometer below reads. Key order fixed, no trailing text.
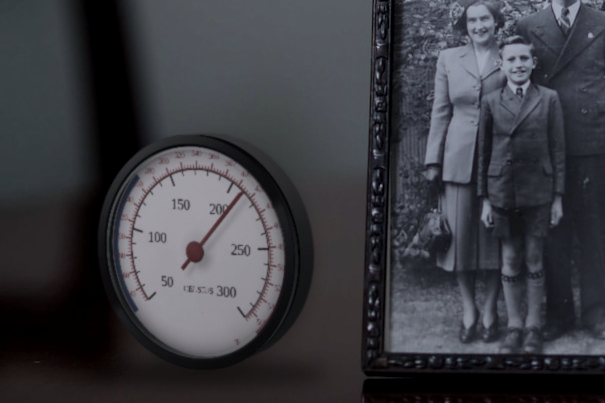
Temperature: {"value": 210, "unit": "°C"}
